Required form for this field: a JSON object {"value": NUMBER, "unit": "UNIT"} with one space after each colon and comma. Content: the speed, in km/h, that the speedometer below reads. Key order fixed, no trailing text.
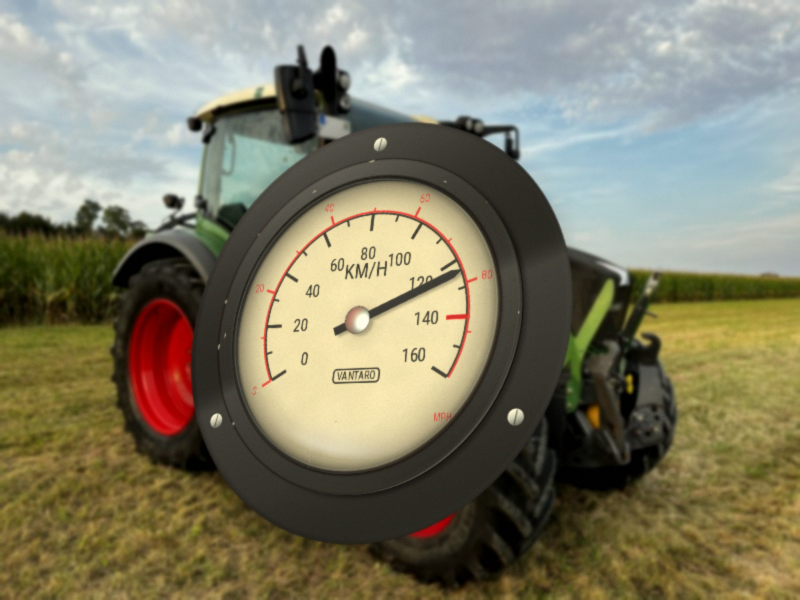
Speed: {"value": 125, "unit": "km/h"}
